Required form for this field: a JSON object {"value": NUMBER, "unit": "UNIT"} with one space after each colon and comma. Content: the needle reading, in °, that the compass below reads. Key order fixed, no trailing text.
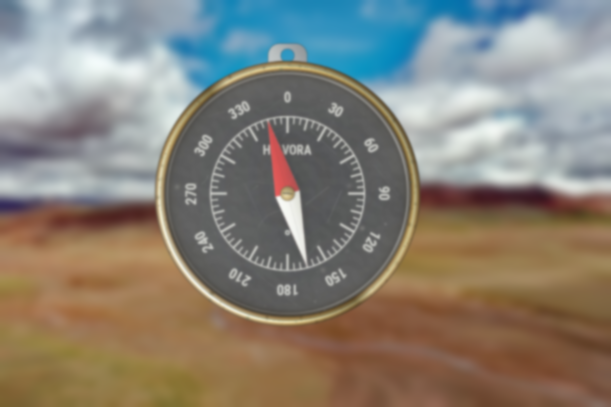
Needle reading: {"value": 345, "unit": "°"}
